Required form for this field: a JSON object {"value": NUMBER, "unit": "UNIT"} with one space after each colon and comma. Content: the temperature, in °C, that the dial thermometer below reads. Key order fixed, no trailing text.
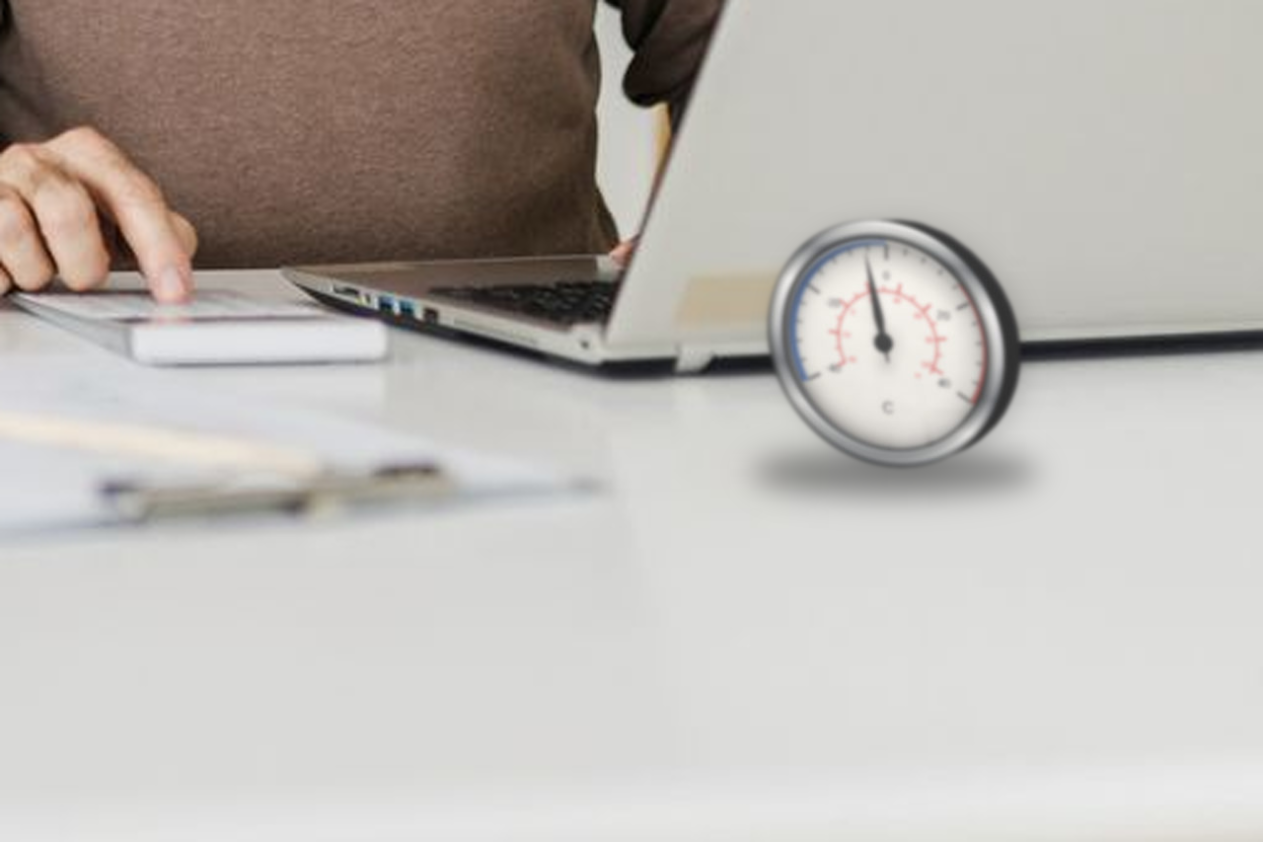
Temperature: {"value": -4, "unit": "°C"}
